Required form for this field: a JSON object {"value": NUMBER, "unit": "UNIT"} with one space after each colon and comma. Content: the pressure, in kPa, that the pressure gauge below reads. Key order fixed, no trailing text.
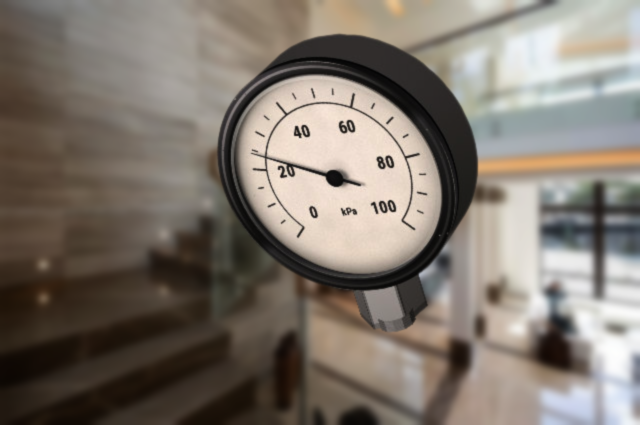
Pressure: {"value": 25, "unit": "kPa"}
